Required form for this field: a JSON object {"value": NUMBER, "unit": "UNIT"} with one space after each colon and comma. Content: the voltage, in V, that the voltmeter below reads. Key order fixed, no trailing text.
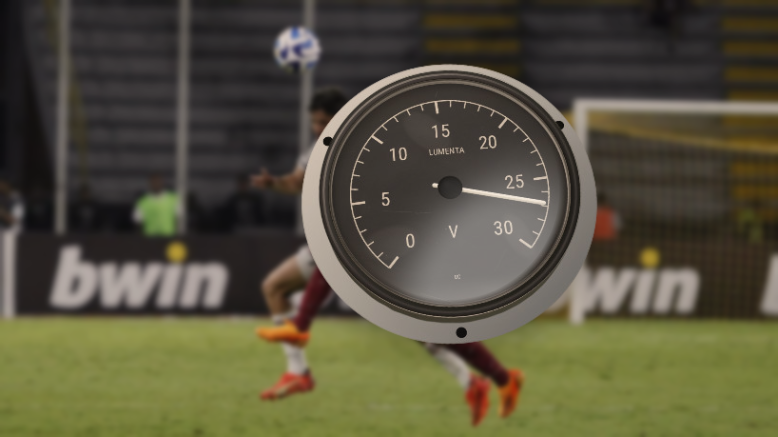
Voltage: {"value": 27, "unit": "V"}
